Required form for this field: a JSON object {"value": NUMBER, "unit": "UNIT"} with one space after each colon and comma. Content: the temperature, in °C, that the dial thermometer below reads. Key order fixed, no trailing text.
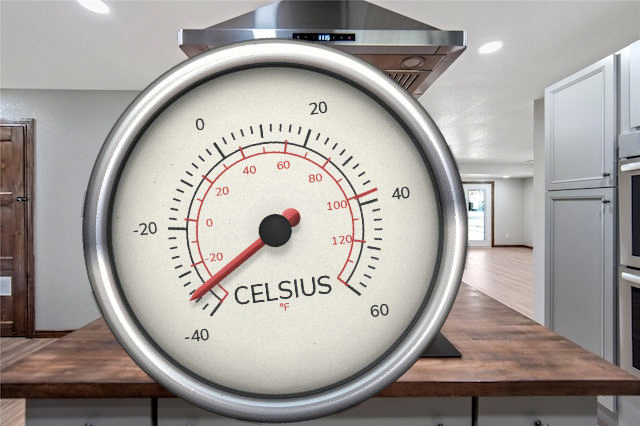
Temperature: {"value": -35, "unit": "°C"}
